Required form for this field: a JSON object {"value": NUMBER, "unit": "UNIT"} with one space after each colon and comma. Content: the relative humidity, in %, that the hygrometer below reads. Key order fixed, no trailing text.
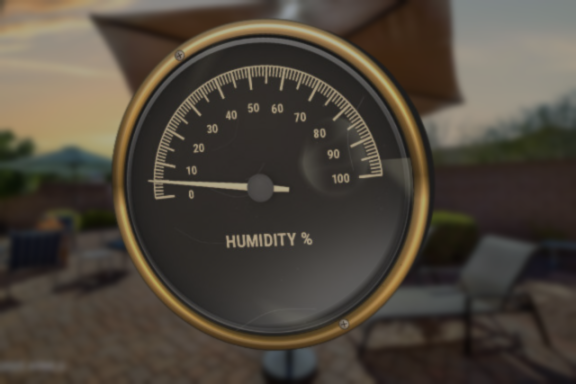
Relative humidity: {"value": 5, "unit": "%"}
